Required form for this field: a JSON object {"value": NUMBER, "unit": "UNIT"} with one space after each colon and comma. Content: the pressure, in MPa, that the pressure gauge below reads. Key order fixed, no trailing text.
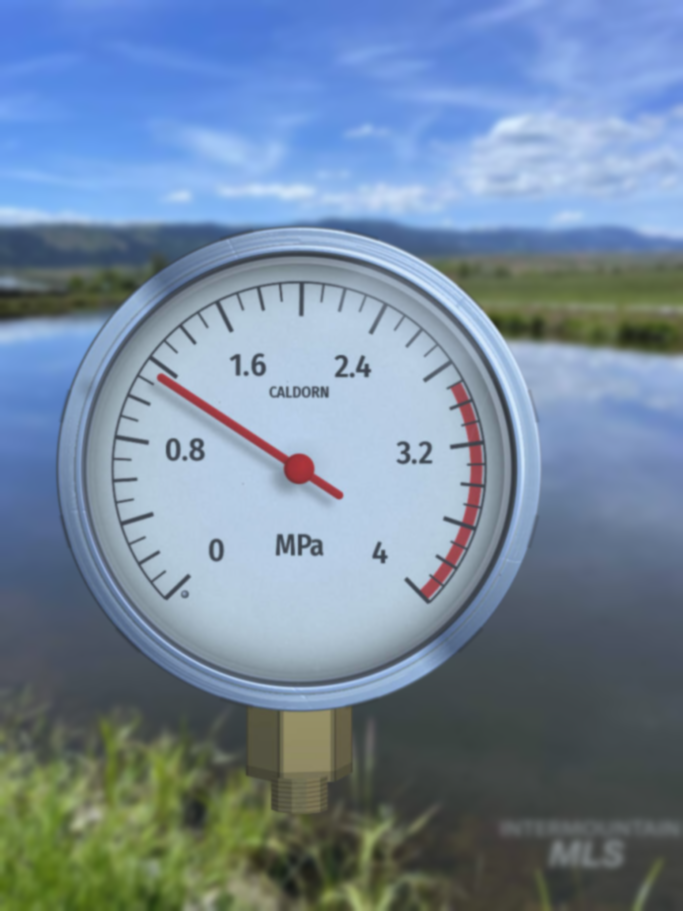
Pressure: {"value": 1.15, "unit": "MPa"}
